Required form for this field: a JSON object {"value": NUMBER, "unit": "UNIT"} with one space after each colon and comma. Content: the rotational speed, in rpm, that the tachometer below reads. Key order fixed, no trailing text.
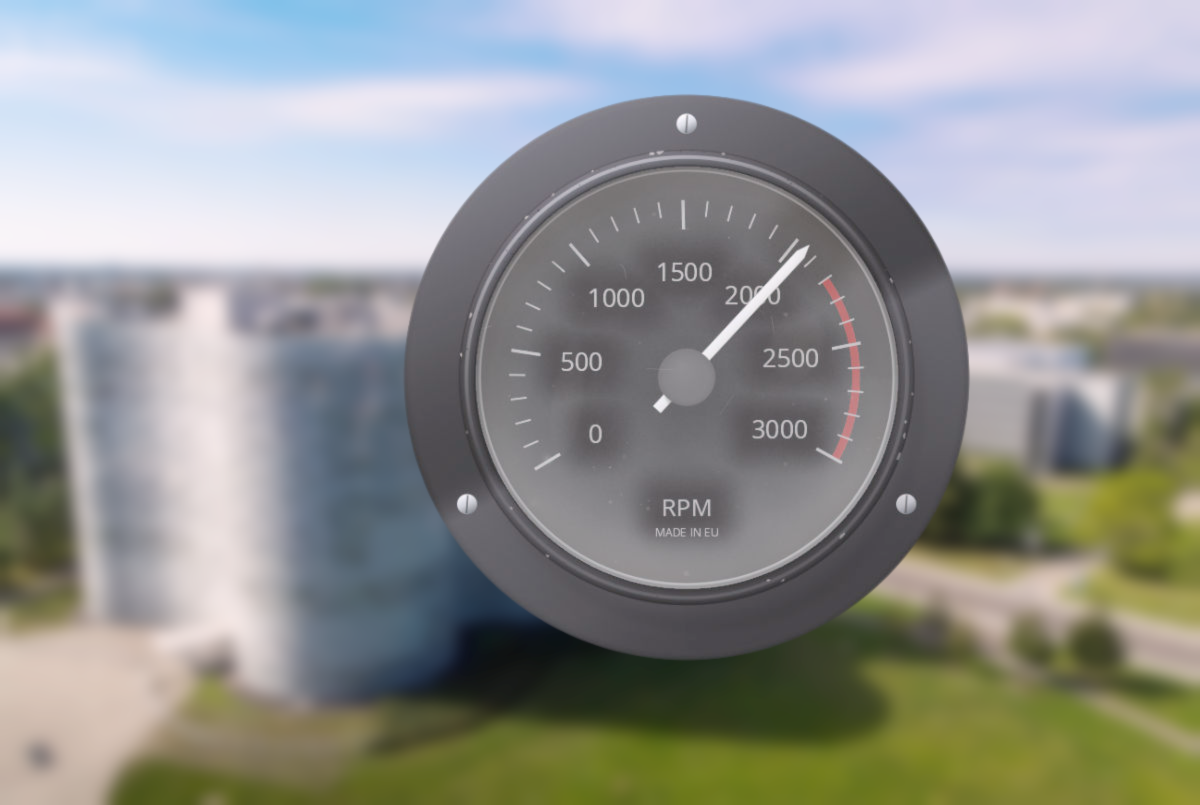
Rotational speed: {"value": 2050, "unit": "rpm"}
